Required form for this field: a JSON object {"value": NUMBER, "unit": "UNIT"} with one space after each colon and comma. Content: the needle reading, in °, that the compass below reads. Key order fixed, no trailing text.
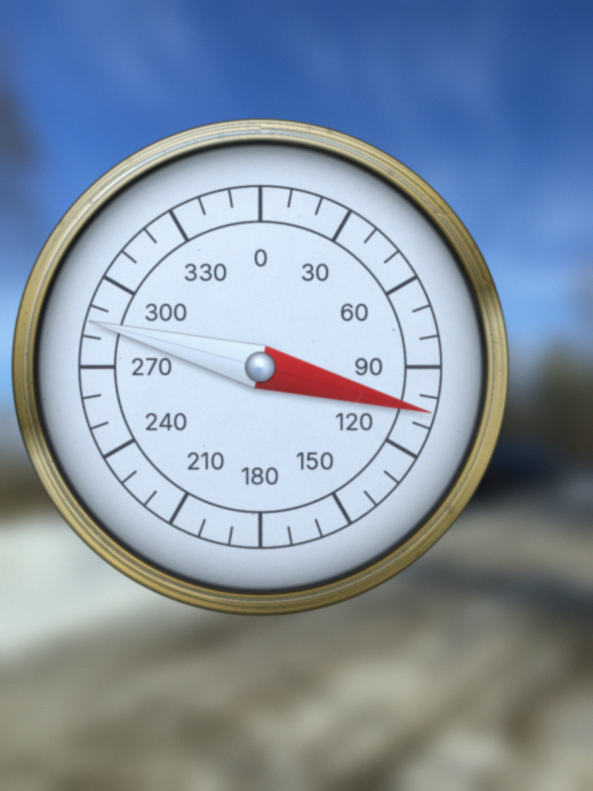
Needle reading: {"value": 105, "unit": "°"}
